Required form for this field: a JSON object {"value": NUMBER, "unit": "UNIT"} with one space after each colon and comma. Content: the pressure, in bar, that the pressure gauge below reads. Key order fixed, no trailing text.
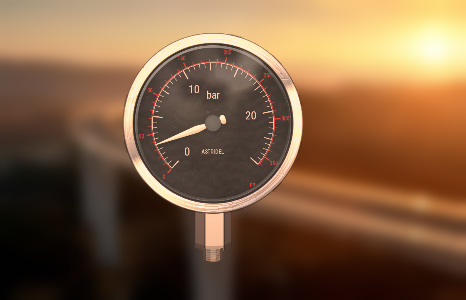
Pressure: {"value": 2.5, "unit": "bar"}
